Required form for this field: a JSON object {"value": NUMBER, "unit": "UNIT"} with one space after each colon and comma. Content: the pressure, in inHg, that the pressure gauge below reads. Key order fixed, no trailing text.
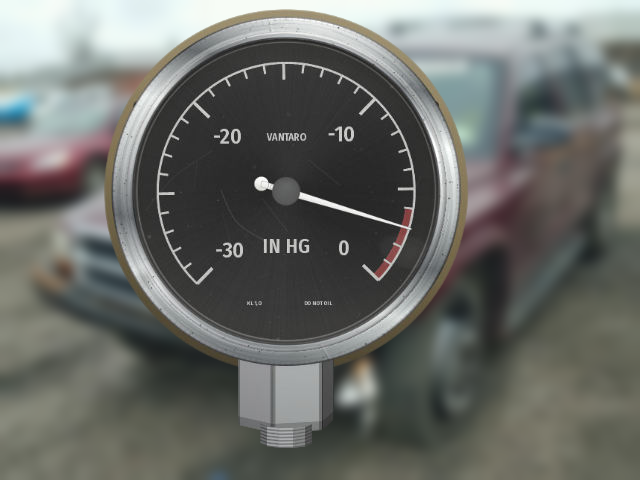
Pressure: {"value": -3, "unit": "inHg"}
